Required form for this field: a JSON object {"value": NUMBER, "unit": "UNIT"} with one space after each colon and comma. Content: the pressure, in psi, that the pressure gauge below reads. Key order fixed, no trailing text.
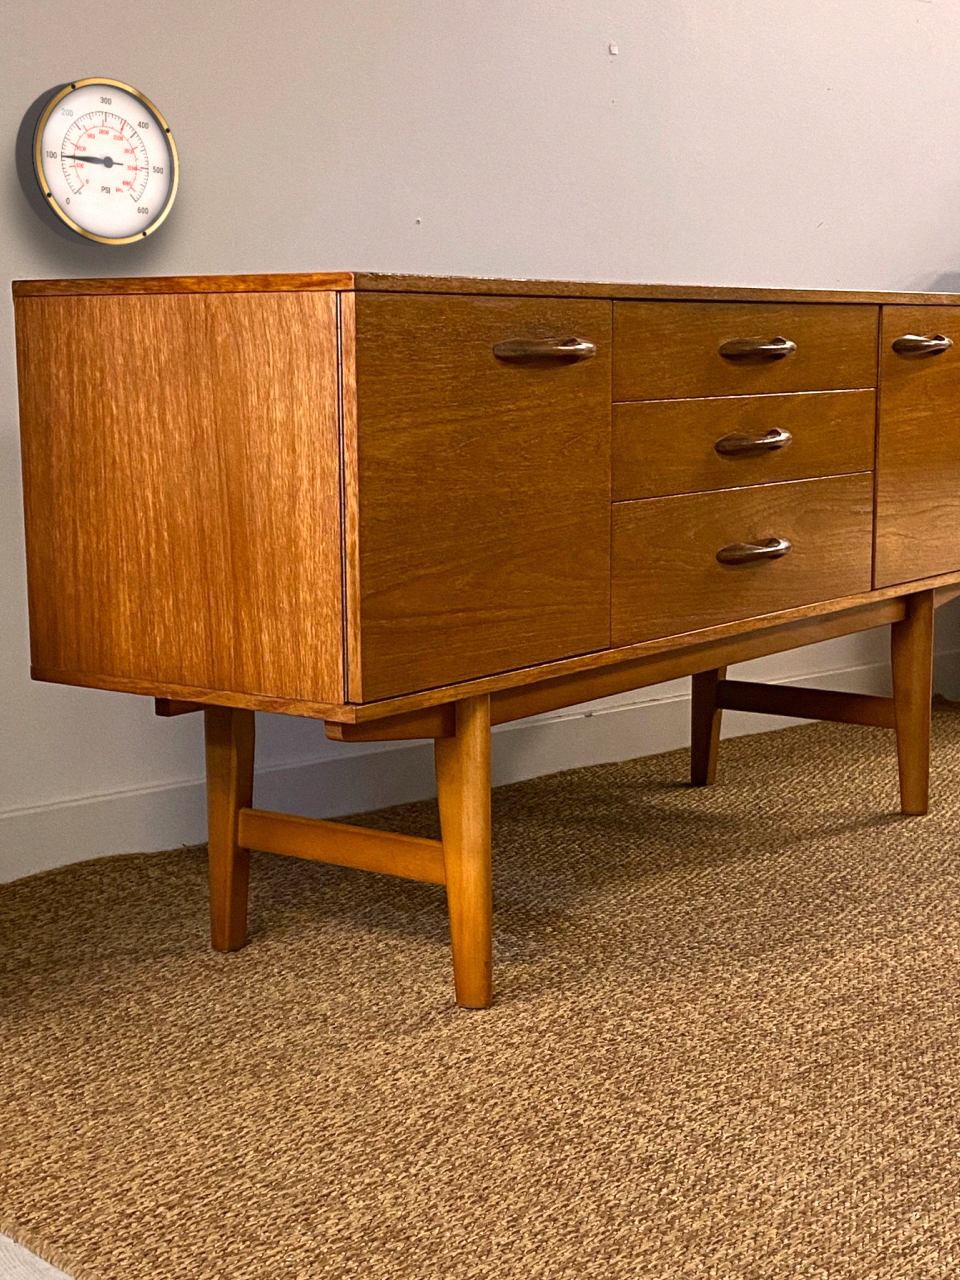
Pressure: {"value": 100, "unit": "psi"}
